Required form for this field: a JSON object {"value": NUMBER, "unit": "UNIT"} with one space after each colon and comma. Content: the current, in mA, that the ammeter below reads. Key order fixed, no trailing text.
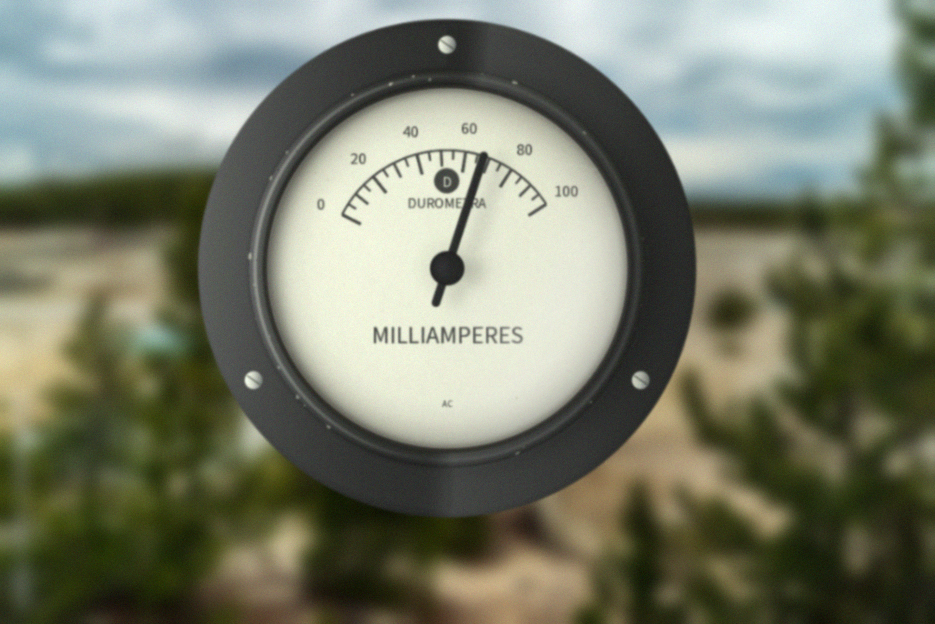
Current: {"value": 67.5, "unit": "mA"}
